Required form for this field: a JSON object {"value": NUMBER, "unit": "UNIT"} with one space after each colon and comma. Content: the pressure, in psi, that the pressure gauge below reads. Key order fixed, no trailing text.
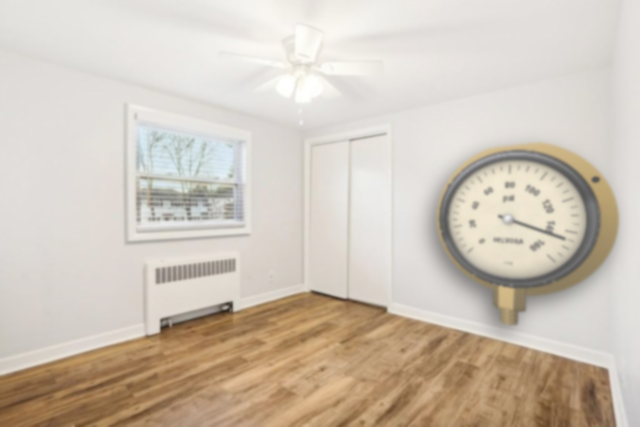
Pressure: {"value": 145, "unit": "psi"}
